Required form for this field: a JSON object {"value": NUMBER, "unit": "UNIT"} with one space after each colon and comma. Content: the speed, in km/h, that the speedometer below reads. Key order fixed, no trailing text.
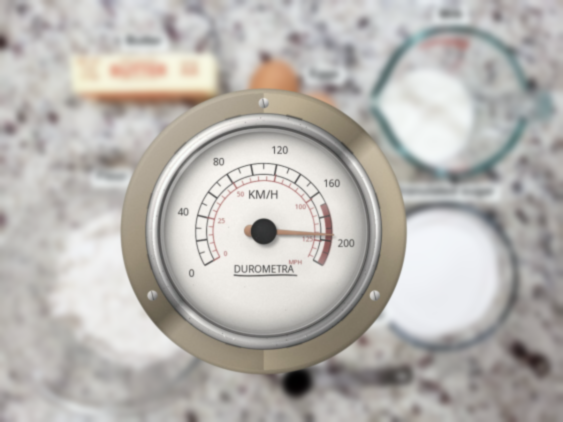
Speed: {"value": 195, "unit": "km/h"}
